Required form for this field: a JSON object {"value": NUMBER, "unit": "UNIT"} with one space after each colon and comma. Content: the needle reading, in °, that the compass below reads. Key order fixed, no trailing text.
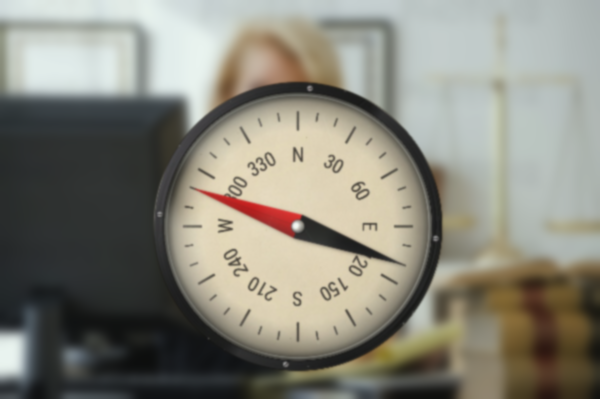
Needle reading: {"value": 290, "unit": "°"}
